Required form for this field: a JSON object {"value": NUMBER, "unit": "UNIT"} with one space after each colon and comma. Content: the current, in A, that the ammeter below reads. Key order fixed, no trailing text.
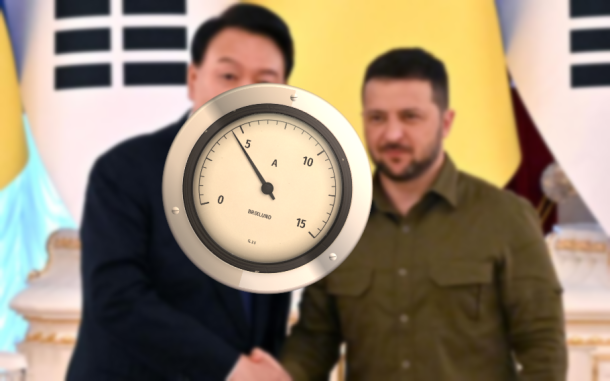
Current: {"value": 4.5, "unit": "A"}
